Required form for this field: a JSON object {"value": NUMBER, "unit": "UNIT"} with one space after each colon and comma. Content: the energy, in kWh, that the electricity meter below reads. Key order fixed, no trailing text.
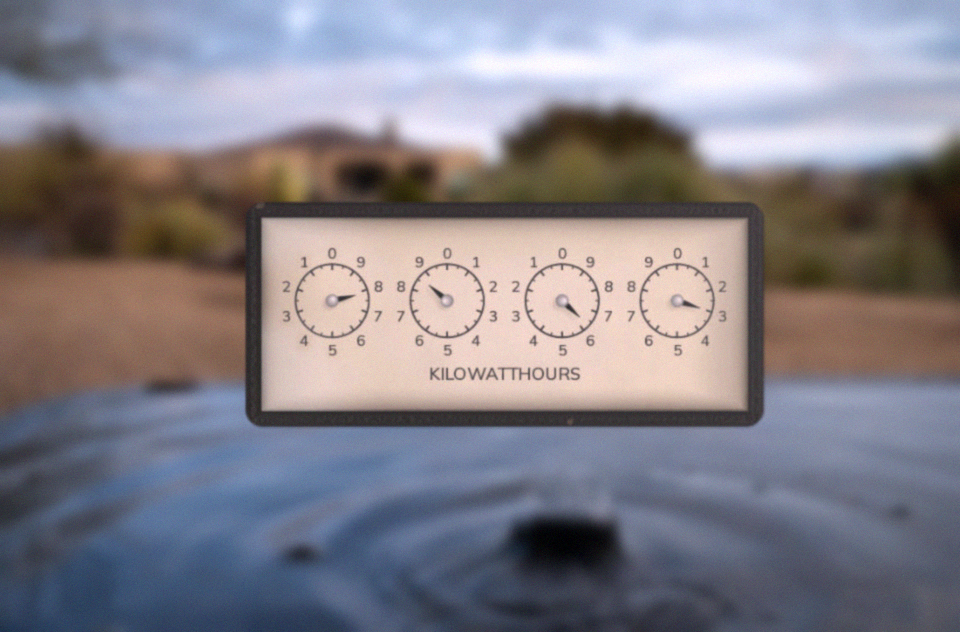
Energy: {"value": 7863, "unit": "kWh"}
